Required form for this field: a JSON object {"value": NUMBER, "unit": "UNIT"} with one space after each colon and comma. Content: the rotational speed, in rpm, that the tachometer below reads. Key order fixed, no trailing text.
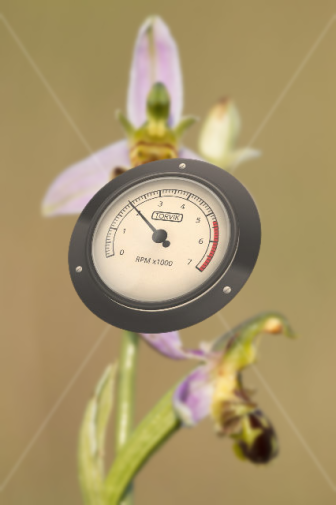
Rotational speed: {"value": 2000, "unit": "rpm"}
